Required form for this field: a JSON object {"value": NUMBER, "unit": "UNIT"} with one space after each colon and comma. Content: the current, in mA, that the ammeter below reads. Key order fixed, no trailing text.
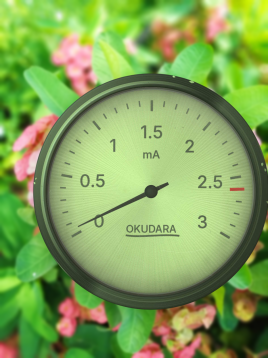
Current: {"value": 0.05, "unit": "mA"}
